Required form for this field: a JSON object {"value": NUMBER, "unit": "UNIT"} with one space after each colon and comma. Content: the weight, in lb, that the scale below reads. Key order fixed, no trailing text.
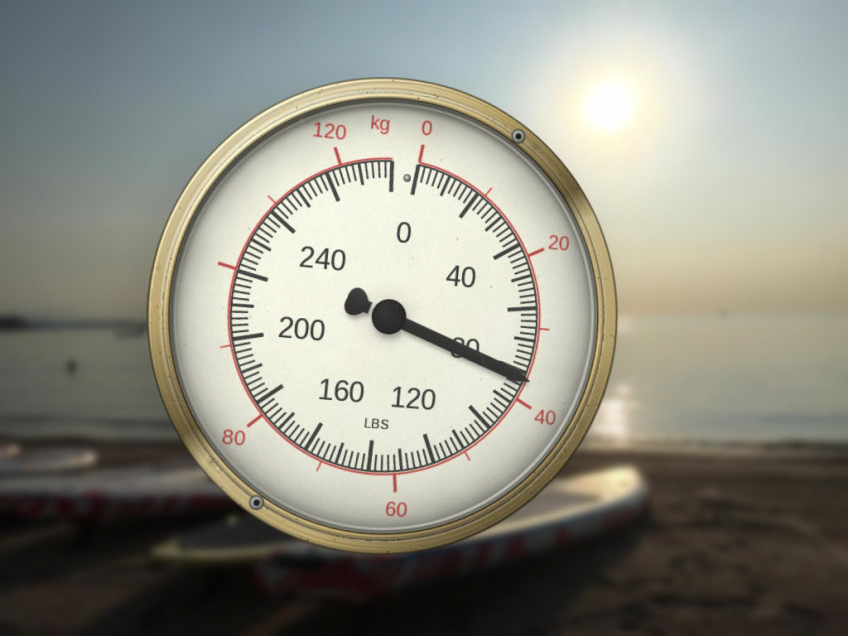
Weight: {"value": 82, "unit": "lb"}
